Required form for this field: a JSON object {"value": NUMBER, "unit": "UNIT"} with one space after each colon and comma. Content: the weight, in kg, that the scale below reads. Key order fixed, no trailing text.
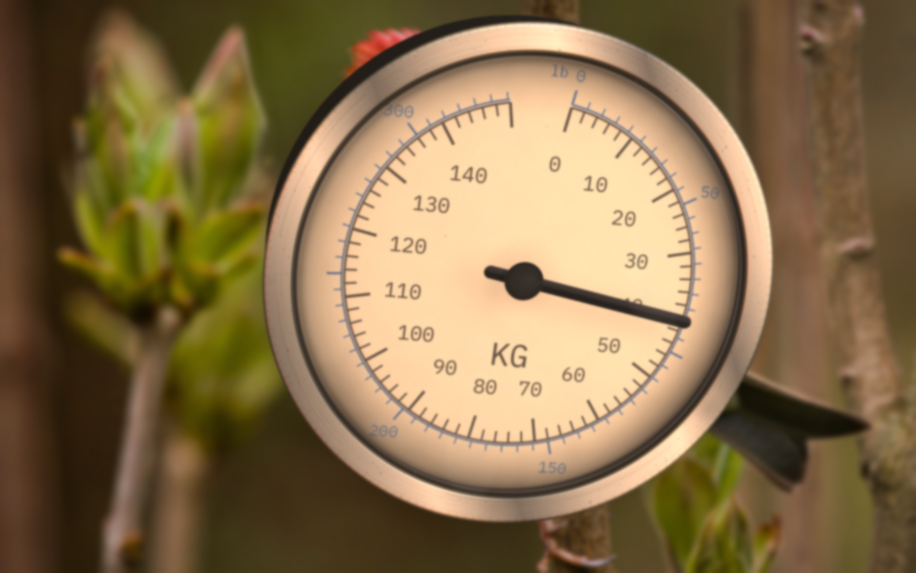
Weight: {"value": 40, "unit": "kg"}
